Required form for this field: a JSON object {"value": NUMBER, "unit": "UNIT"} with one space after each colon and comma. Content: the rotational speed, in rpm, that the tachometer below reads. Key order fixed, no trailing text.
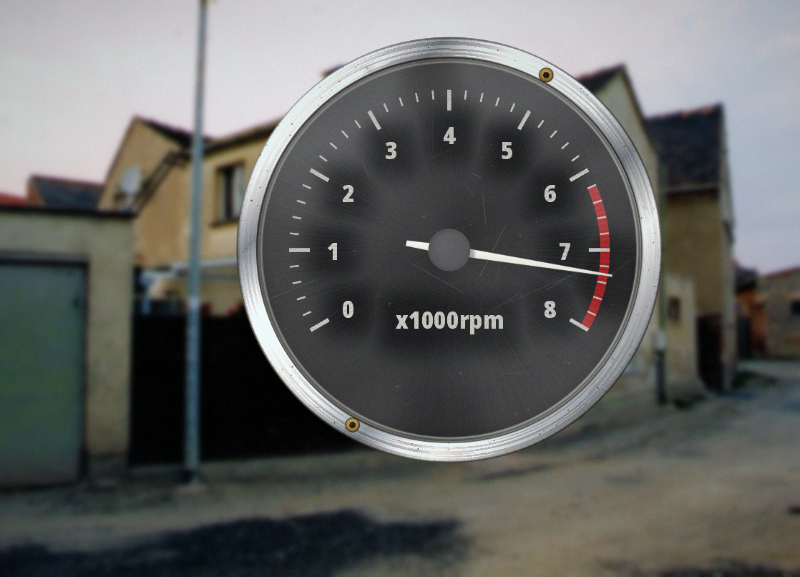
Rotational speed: {"value": 7300, "unit": "rpm"}
